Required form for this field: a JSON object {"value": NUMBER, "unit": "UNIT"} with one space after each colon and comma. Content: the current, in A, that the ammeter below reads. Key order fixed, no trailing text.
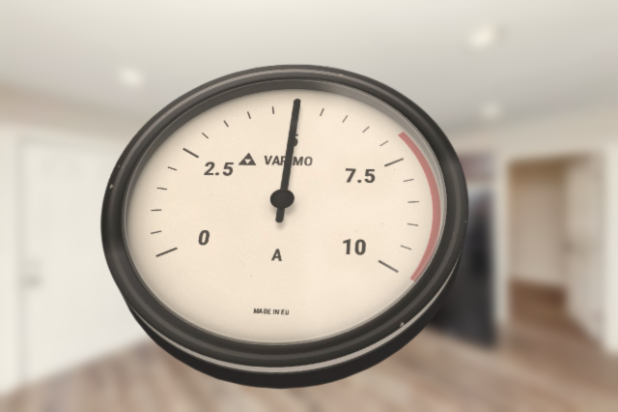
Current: {"value": 5, "unit": "A"}
